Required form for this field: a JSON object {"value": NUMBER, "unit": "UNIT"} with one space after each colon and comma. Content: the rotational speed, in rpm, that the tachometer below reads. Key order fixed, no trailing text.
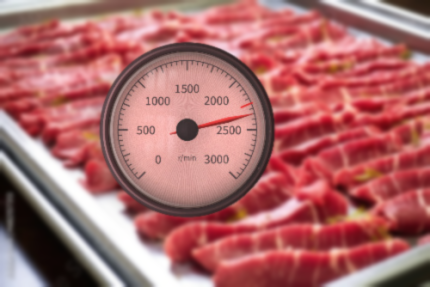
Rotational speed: {"value": 2350, "unit": "rpm"}
